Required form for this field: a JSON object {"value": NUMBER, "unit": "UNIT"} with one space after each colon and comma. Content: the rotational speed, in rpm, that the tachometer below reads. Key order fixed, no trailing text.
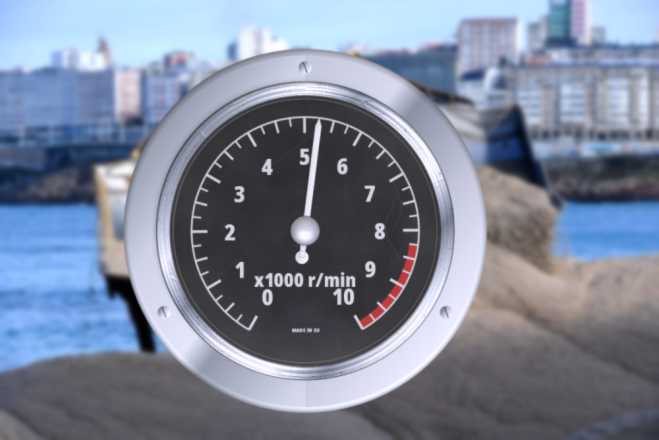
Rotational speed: {"value": 5250, "unit": "rpm"}
